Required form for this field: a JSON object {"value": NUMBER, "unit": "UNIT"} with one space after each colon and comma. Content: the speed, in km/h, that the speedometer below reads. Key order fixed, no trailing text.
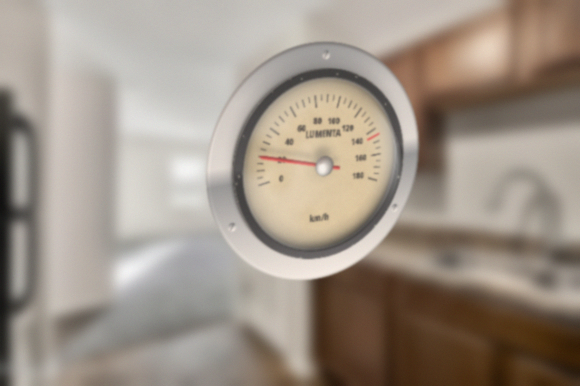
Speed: {"value": 20, "unit": "km/h"}
